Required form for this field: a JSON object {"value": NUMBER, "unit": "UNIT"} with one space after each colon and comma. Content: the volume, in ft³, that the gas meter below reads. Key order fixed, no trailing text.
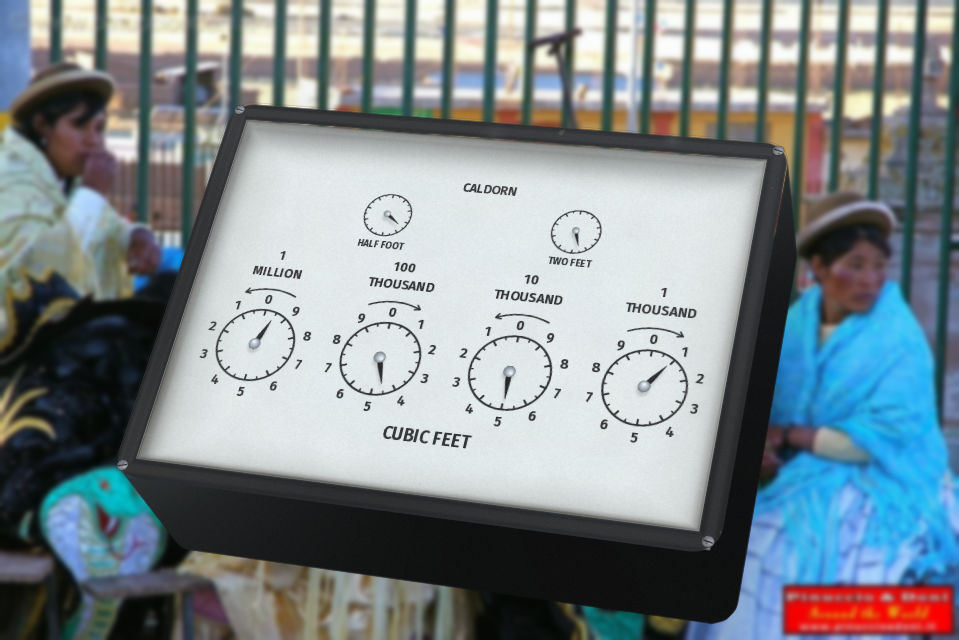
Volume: {"value": 945100, "unit": "ft³"}
